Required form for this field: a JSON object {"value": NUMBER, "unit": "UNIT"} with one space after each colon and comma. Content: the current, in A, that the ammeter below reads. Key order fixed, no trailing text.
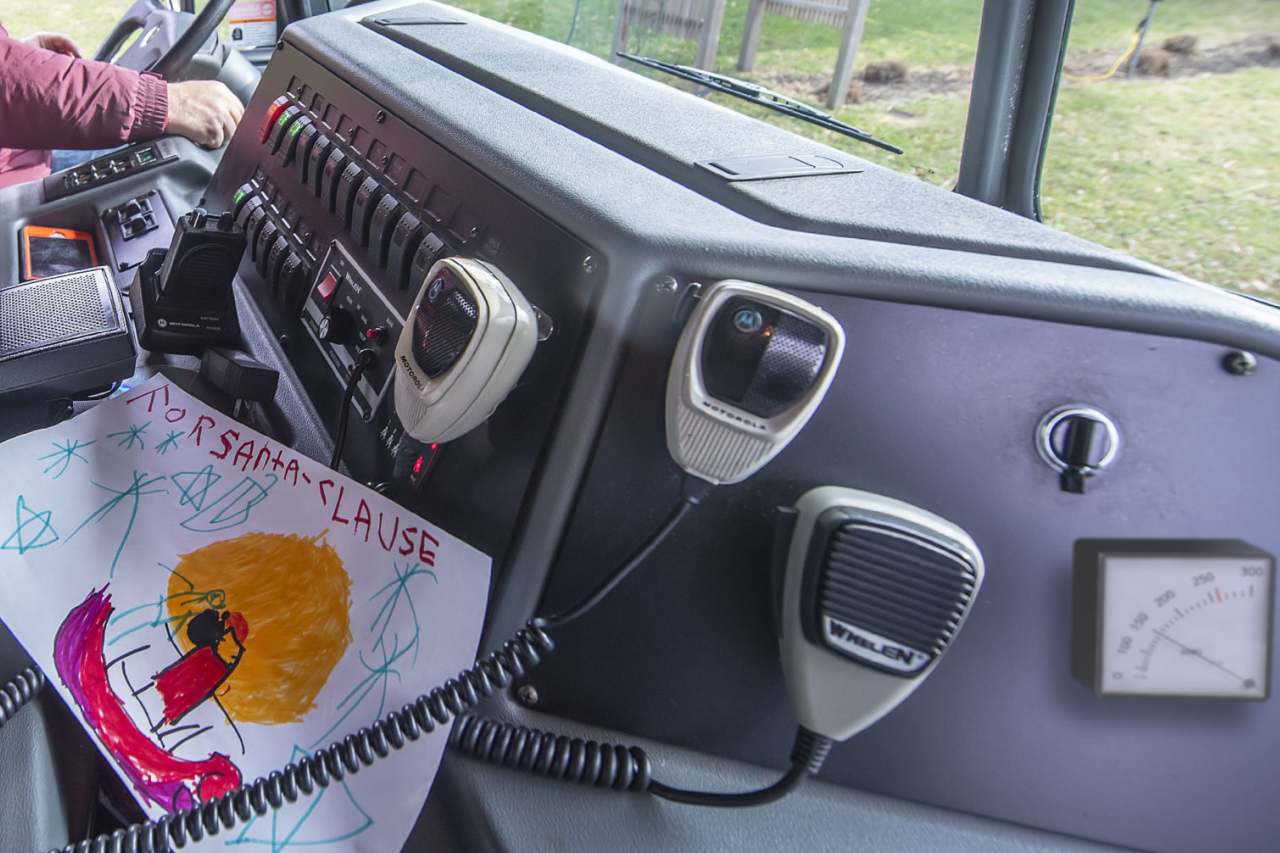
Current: {"value": 150, "unit": "A"}
